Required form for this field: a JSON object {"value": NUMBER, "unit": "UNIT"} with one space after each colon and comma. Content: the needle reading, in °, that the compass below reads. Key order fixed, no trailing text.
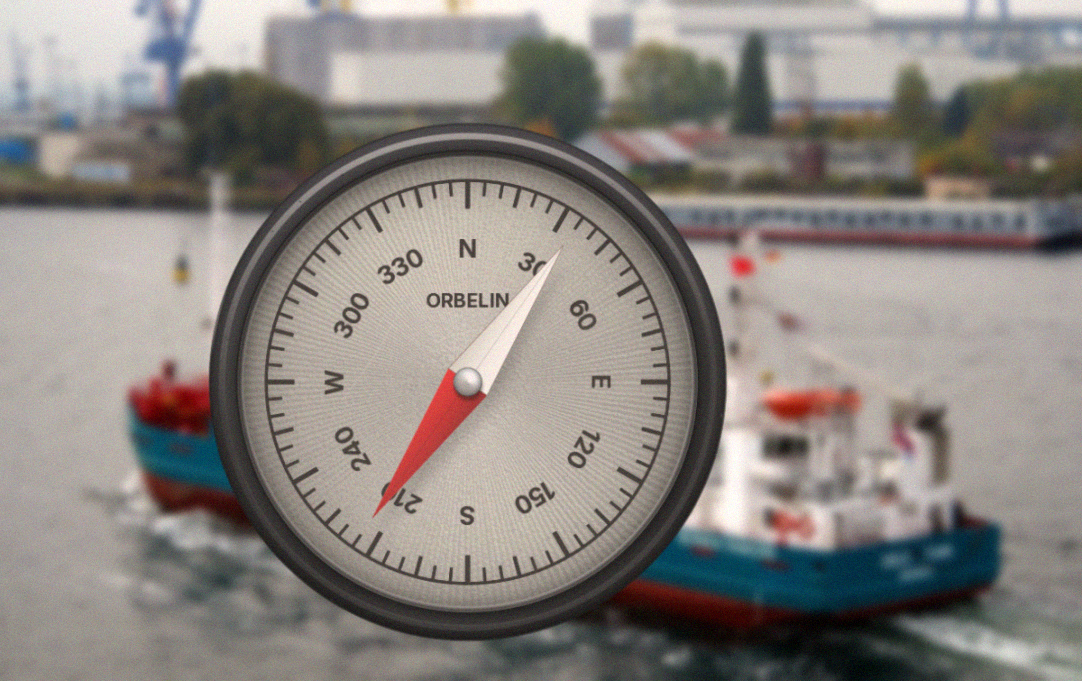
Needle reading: {"value": 215, "unit": "°"}
